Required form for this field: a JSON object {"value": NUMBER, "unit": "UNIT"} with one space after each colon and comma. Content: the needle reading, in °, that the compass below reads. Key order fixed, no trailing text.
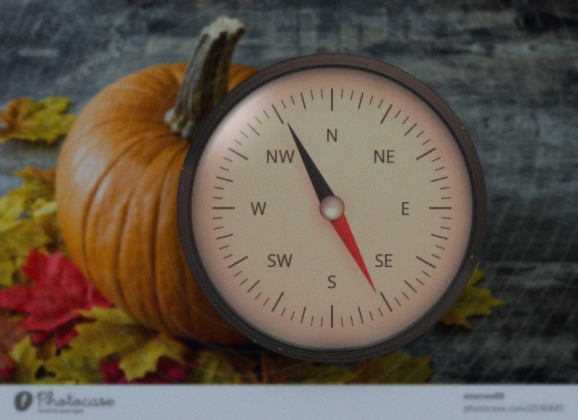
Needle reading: {"value": 152.5, "unit": "°"}
